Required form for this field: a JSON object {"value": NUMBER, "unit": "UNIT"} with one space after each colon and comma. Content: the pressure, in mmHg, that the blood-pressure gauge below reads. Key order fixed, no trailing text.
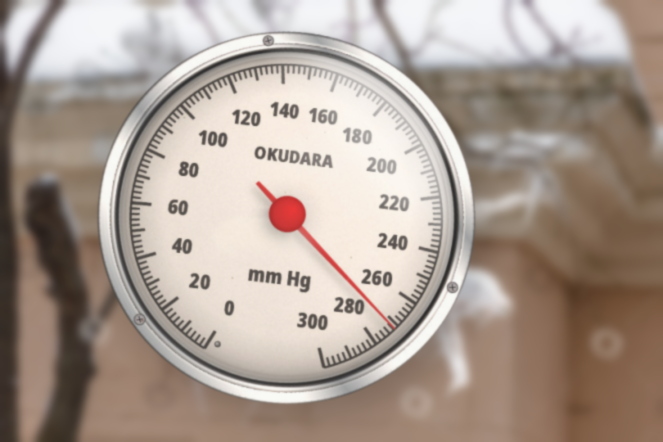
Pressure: {"value": 272, "unit": "mmHg"}
